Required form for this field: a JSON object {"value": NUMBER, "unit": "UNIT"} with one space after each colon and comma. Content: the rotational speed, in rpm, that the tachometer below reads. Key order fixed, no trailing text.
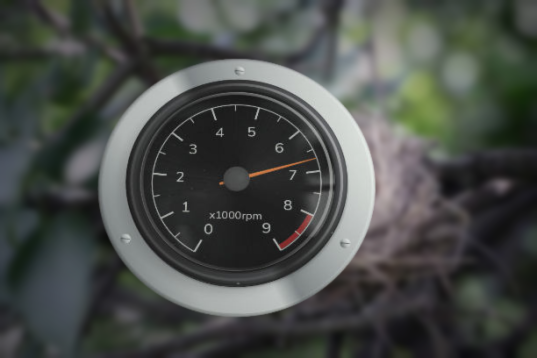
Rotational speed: {"value": 6750, "unit": "rpm"}
